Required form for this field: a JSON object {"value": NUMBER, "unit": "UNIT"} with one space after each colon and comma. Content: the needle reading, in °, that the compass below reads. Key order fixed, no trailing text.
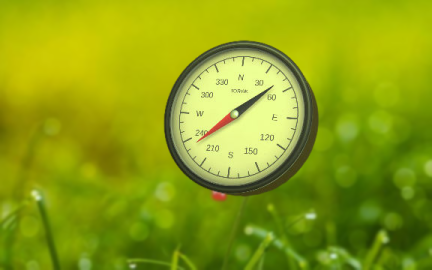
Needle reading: {"value": 230, "unit": "°"}
